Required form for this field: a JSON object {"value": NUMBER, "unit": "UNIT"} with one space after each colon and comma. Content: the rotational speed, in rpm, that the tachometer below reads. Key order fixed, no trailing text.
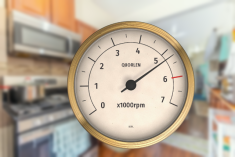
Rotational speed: {"value": 5250, "unit": "rpm"}
